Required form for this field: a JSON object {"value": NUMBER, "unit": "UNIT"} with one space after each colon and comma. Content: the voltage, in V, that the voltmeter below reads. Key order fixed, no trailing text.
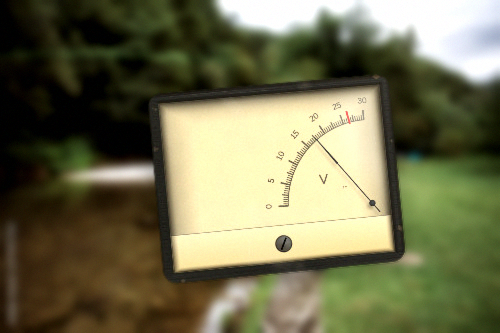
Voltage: {"value": 17.5, "unit": "V"}
